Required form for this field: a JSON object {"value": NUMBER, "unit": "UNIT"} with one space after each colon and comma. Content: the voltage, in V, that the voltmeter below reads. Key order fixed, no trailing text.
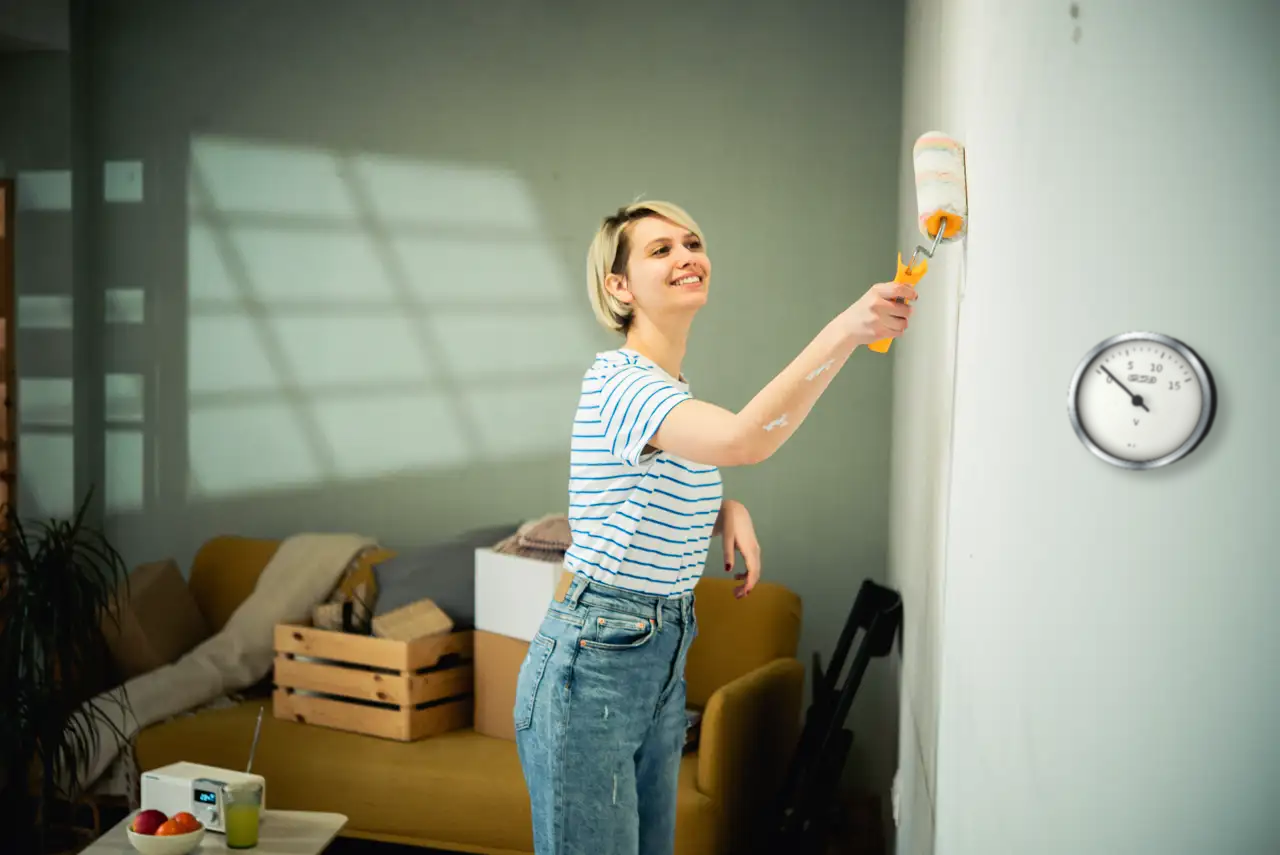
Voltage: {"value": 1, "unit": "V"}
